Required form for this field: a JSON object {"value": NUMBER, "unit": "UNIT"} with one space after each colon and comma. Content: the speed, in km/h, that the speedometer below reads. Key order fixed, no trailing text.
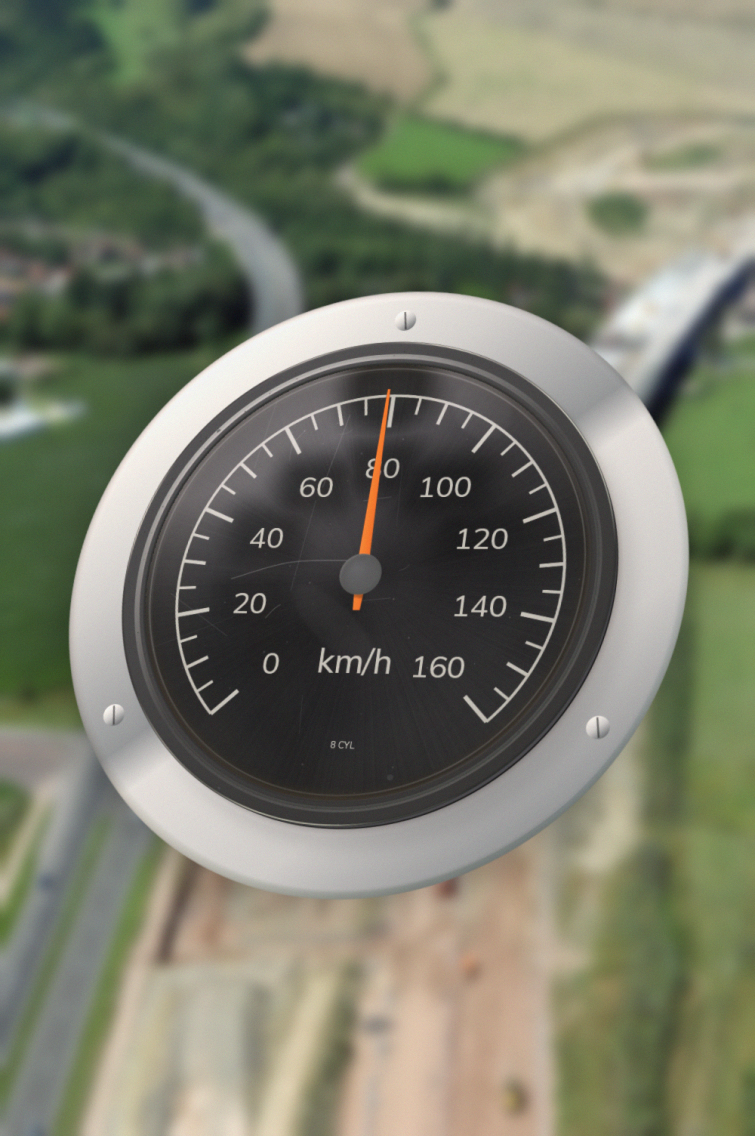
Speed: {"value": 80, "unit": "km/h"}
